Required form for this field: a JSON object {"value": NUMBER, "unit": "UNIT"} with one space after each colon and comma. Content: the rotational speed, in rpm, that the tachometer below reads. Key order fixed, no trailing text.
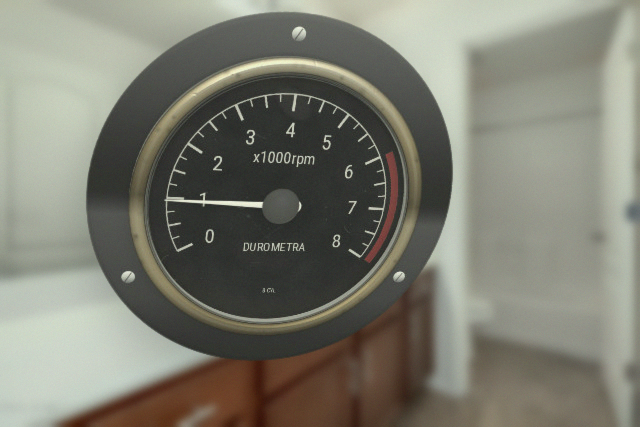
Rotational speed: {"value": 1000, "unit": "rpm"}
